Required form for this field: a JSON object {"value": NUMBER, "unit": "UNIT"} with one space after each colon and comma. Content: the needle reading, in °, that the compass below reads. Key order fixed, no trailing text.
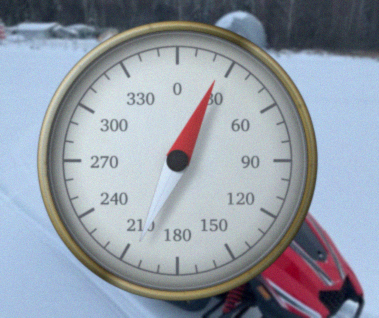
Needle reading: {"value": 25, "unit": "°"}
